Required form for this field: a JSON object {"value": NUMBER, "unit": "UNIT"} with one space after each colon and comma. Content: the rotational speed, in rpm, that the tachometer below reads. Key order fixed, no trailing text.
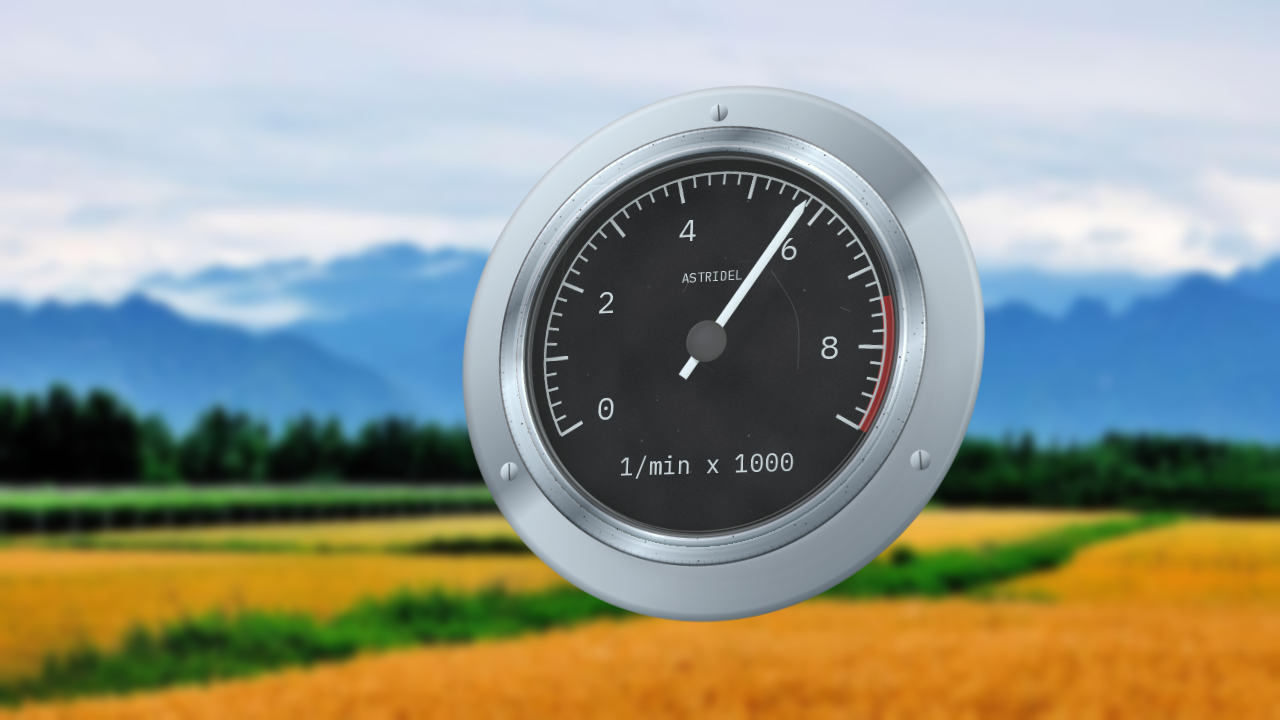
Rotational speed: {"value": 5800, "unit": "rpm"}
